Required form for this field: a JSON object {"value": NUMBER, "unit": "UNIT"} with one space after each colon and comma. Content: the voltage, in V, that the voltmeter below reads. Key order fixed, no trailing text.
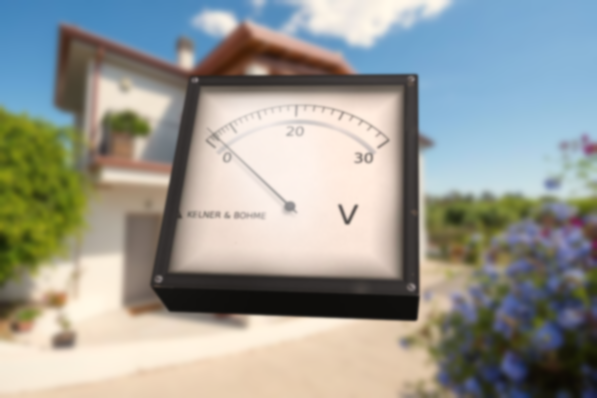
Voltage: {"value": 5, "unit": "V"}
